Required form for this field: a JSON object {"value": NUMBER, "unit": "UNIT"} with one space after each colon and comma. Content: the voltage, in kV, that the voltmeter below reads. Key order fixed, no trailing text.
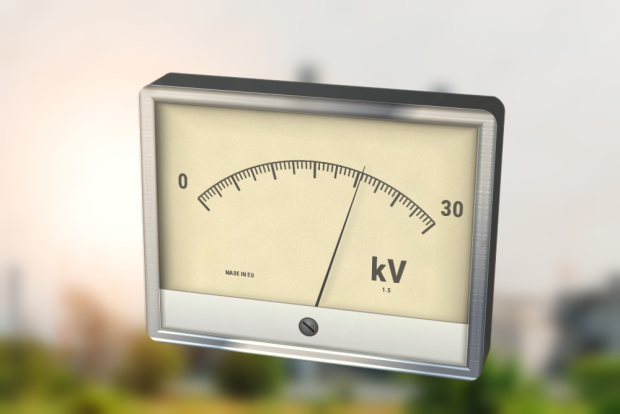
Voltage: {"value": 20.5, "unit": "kV"}
